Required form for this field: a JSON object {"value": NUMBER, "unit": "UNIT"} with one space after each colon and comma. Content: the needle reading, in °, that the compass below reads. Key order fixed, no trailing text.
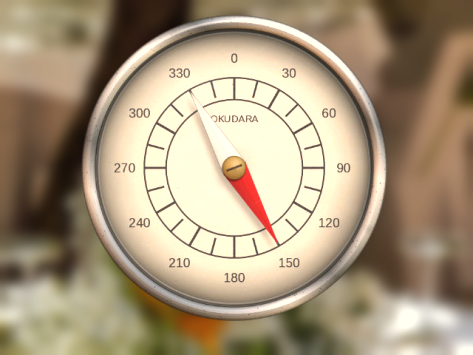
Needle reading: {"value": 150, "unit": "°"}
